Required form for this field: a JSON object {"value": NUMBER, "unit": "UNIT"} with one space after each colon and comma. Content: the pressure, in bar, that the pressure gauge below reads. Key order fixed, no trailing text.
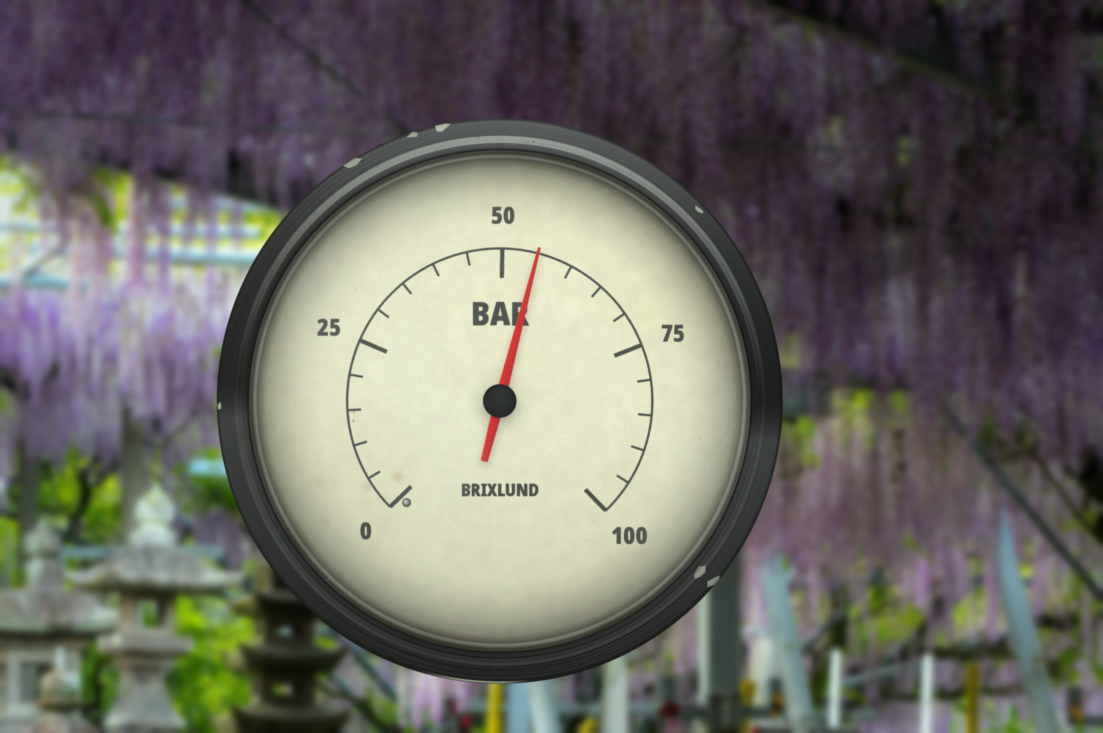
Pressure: {"value": 55, "unit": "bar"}
